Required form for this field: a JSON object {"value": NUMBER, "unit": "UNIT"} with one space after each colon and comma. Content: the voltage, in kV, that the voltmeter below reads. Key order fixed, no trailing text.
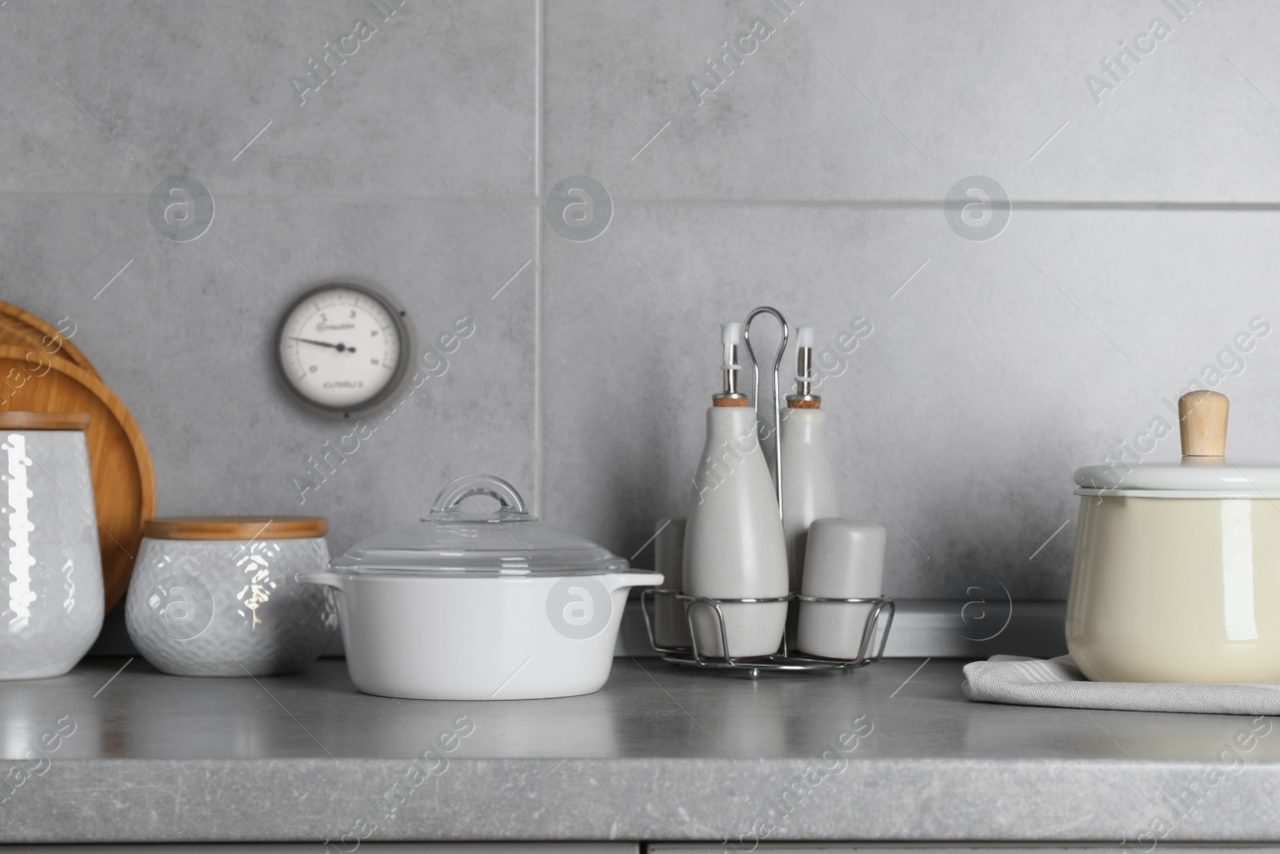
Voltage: {"value": 1, "unit": "kV"}
